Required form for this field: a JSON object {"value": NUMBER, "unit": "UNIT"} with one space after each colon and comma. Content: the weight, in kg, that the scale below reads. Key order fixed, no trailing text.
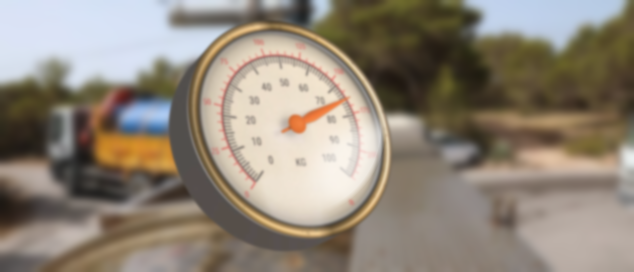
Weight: {"value": 75, "unit": "kg"}
